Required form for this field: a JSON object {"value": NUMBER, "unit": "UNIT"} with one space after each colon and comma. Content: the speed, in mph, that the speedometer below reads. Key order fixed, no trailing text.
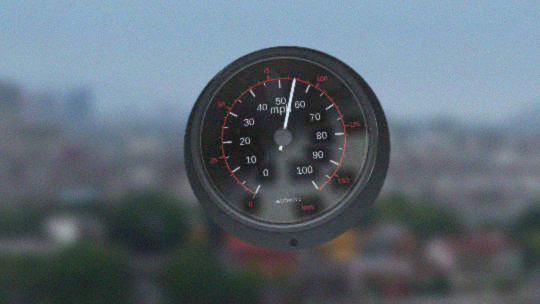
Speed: {"value": 55, "unit": "mph"}
